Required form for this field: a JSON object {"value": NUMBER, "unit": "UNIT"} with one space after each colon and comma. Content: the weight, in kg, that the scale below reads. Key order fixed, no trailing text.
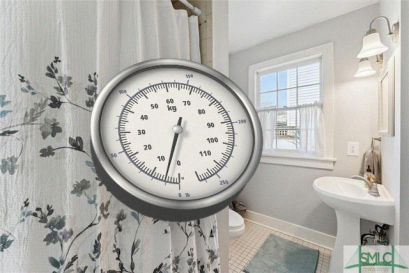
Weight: {"value": 5, "unit": "kg"}
